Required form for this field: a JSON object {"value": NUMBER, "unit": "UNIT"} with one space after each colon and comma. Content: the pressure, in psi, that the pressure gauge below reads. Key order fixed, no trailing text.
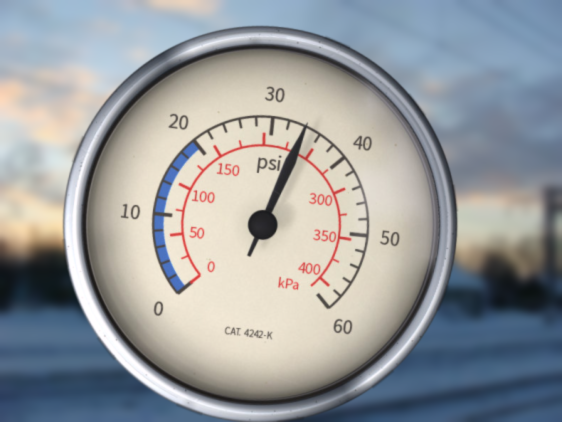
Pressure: {"value": 34, "unit": "psi"}
